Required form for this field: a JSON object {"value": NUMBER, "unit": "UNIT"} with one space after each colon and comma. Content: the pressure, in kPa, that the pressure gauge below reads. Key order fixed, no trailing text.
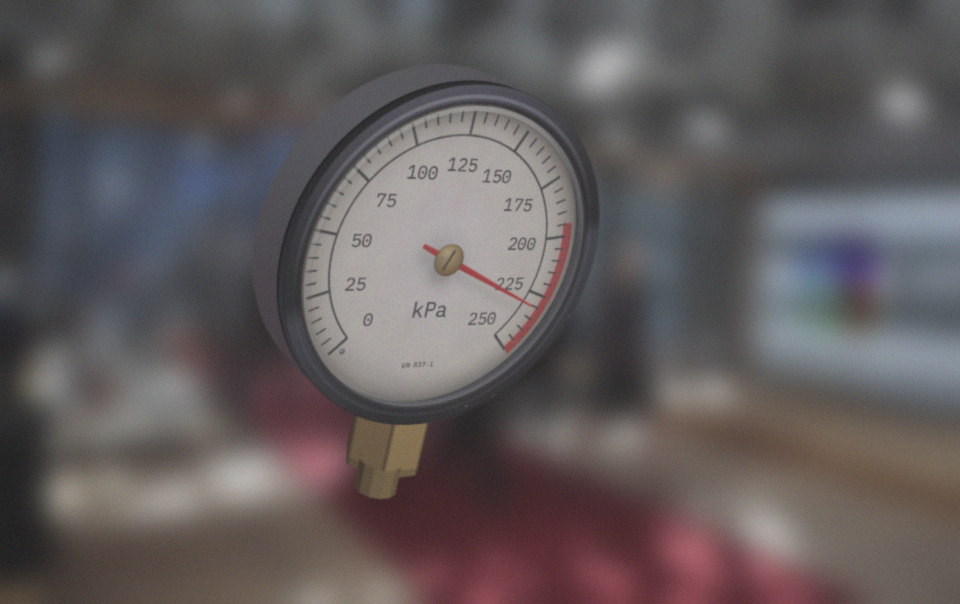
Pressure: {"value": 230, "unit": "kPa"}
